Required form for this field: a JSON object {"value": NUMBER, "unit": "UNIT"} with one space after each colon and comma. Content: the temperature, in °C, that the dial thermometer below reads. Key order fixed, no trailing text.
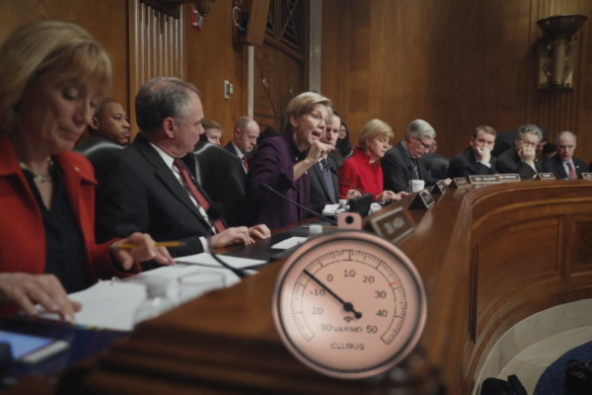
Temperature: {"value": -5, "unit": "°C"}
